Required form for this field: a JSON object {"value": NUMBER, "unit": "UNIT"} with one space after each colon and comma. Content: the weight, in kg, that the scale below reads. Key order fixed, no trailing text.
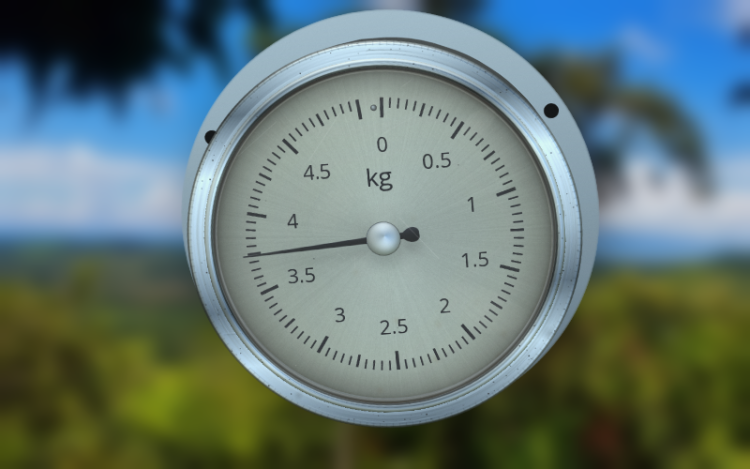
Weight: {"value": 3.75, "unit": "kg"}
